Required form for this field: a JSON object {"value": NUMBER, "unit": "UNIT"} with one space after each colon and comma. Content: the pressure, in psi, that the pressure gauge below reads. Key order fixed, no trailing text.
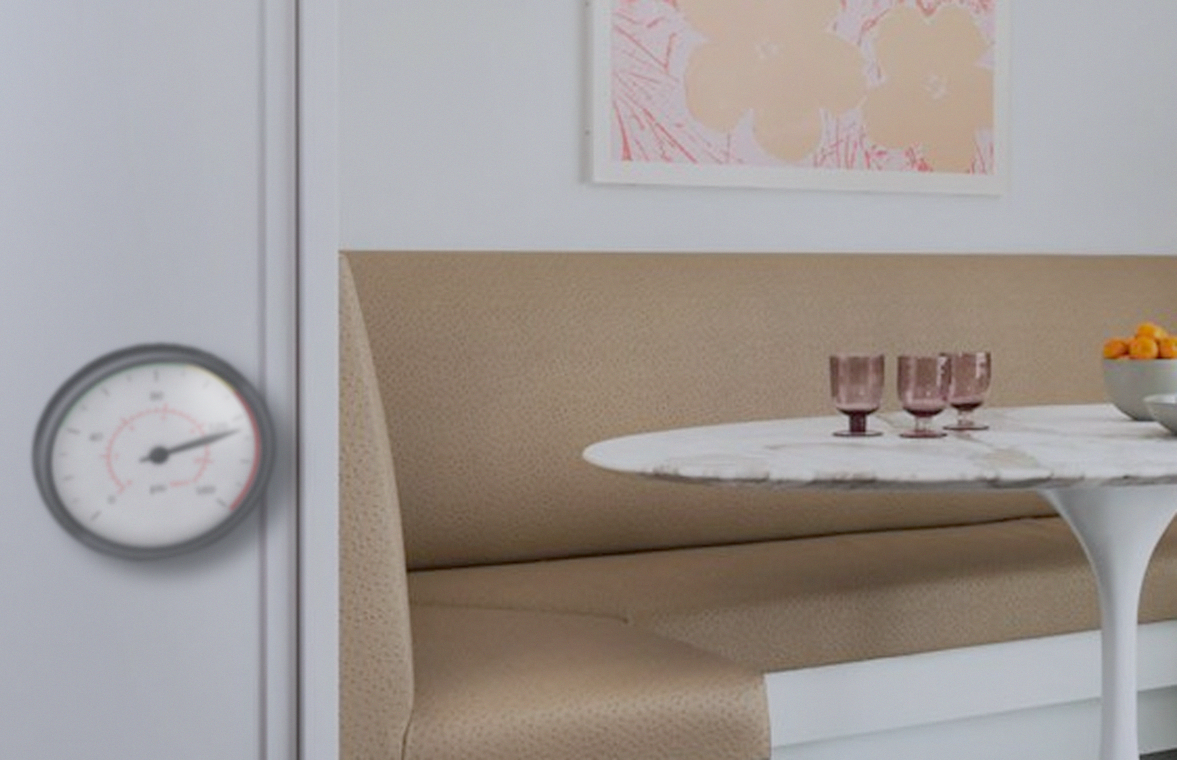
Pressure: {"value": 125, "unit": "psi"}
